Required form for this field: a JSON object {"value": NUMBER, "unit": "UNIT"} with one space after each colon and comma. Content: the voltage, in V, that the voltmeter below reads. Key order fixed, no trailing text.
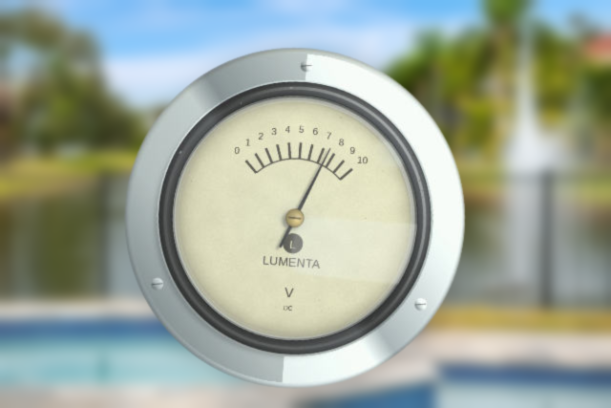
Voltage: {"value": 7.5, "unit": "V"}
